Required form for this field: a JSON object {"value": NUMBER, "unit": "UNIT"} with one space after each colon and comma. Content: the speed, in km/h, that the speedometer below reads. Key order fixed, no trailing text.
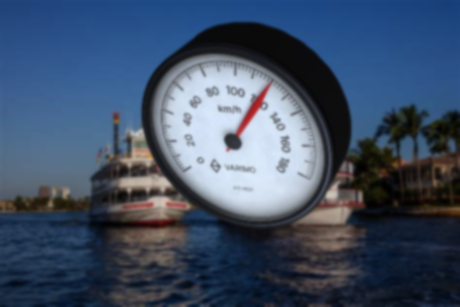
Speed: {"value": 120, "unit": "km/h"}
